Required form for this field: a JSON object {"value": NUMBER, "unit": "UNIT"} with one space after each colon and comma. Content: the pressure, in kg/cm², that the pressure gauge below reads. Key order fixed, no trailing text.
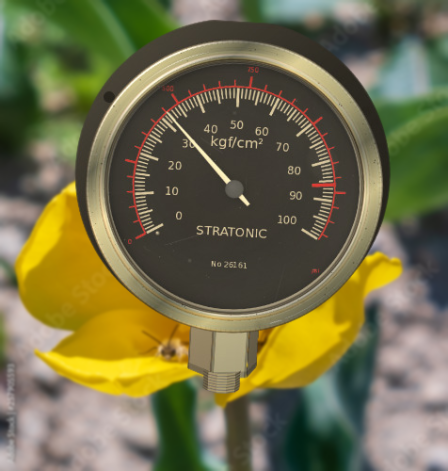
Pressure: {"value": 32, "unit": "kg/cm²"}
